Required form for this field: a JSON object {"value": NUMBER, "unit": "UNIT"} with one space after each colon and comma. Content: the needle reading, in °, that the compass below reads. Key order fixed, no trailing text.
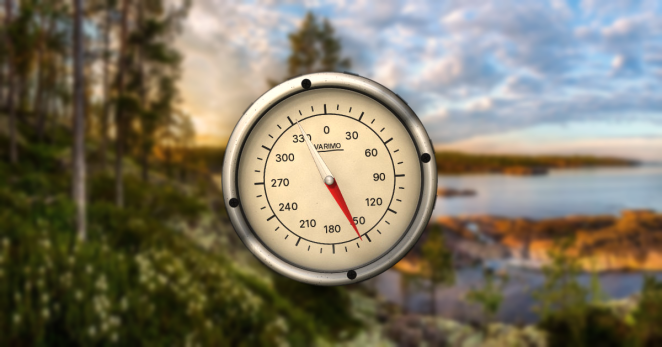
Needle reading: {"value": 155, "unit": "°"}
